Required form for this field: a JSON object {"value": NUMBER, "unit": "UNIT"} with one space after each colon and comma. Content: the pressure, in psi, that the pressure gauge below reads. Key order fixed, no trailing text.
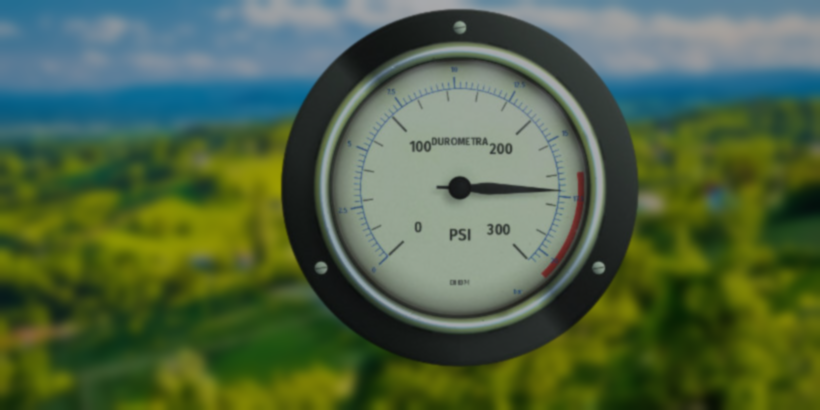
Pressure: {"value": 250, "unit": "psi"}
